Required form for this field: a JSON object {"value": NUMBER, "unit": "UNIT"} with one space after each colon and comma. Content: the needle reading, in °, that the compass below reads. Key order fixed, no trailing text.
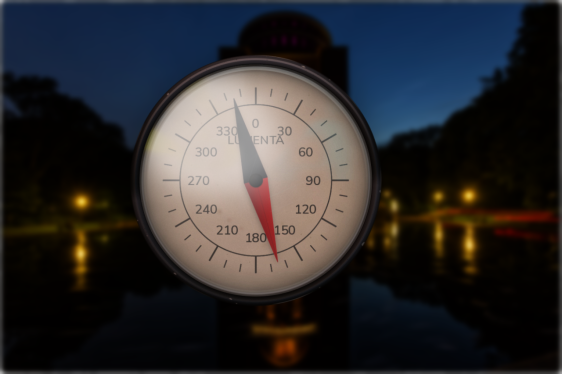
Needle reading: {"value": 165, "unit": "°"}
